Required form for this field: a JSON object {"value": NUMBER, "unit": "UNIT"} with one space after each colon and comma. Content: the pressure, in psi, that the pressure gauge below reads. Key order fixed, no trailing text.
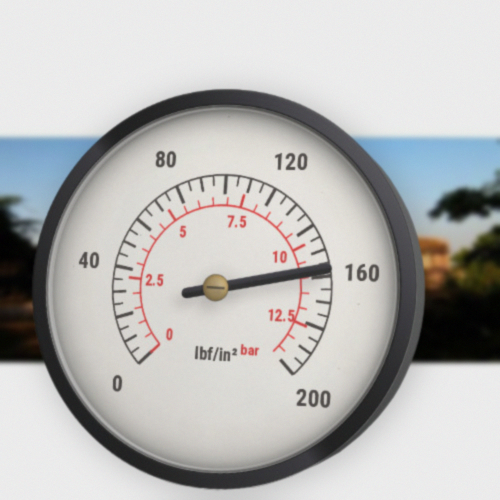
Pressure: {"value": 157.5, "unit": "psi"}
